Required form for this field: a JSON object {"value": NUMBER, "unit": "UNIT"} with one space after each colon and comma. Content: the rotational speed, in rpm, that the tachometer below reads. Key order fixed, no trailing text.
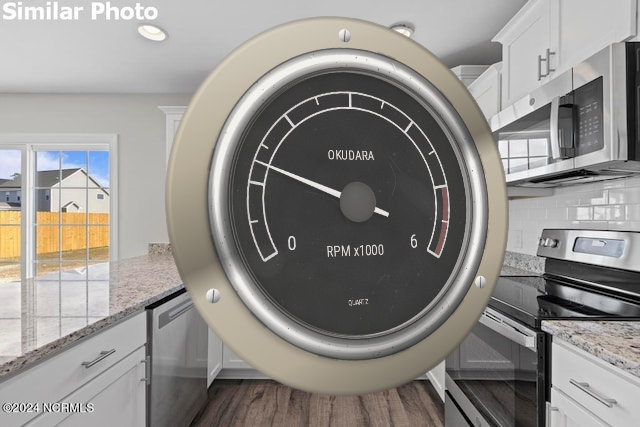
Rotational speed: {"value": 1250, "unit": "rpm"}
